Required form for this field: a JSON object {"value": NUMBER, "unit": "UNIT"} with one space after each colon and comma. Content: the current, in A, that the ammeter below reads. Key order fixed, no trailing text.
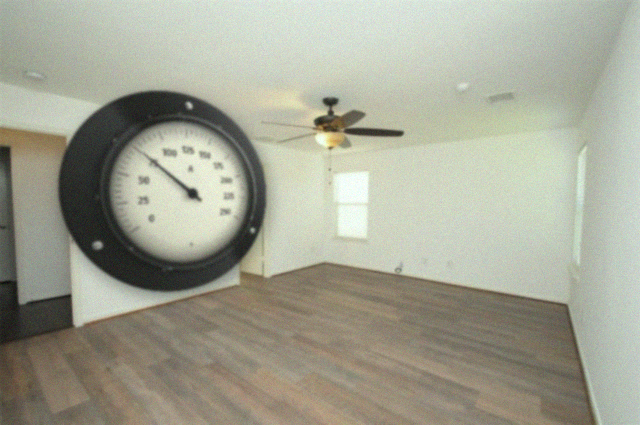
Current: {"value": 75, "unit": "A"}
